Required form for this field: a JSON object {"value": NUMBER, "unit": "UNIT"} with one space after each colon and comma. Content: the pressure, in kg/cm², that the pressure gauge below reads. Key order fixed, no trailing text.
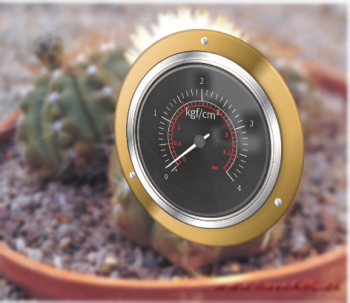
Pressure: {"value": 0.1, "unit": "kg/cm²"}
